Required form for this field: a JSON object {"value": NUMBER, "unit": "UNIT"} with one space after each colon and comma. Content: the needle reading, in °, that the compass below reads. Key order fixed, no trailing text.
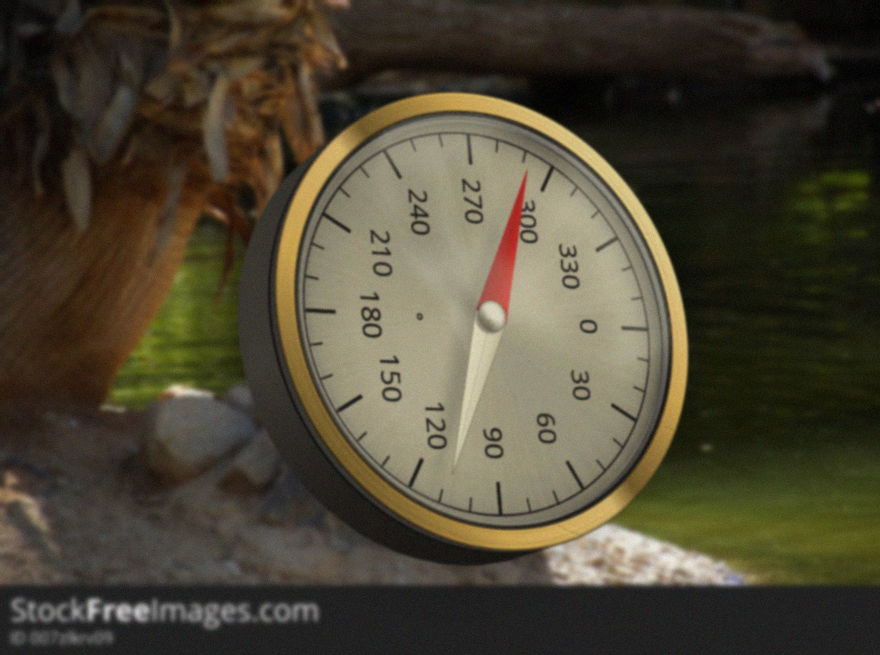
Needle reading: {"value": 290, "unit": "°"}
